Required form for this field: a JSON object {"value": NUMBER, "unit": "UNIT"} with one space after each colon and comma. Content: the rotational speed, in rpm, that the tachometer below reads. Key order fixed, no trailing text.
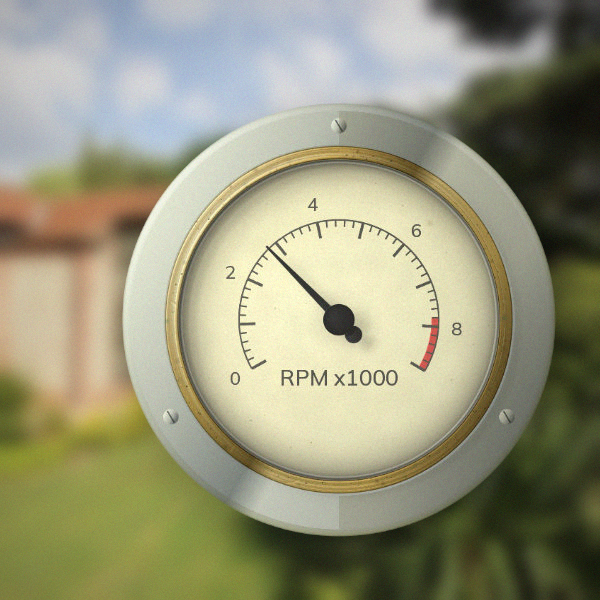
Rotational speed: {"value": 2800, "unit": "rpm"}
